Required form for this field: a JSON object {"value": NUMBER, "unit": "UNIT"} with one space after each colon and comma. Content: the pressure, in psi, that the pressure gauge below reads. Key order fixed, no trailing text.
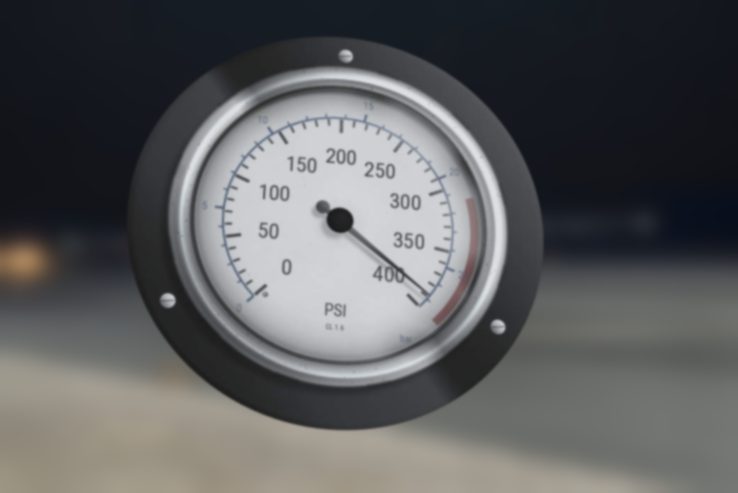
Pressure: {"value": 390, "unit": "psi"}
